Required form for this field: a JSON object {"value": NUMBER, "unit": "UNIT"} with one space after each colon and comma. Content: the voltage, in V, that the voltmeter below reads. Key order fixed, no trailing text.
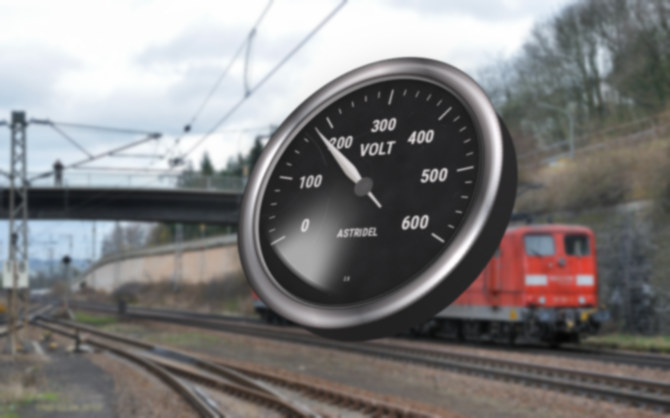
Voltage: {"value": 180, "unit": "V"}
